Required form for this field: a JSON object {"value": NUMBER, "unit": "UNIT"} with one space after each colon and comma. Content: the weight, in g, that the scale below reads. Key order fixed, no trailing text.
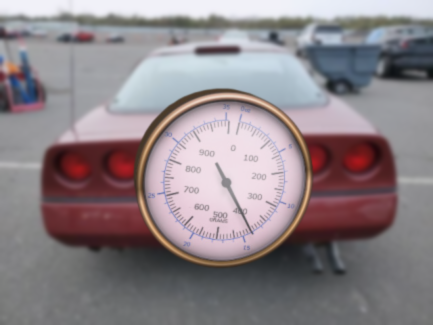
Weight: {"value": 400, "unit": "g"}
